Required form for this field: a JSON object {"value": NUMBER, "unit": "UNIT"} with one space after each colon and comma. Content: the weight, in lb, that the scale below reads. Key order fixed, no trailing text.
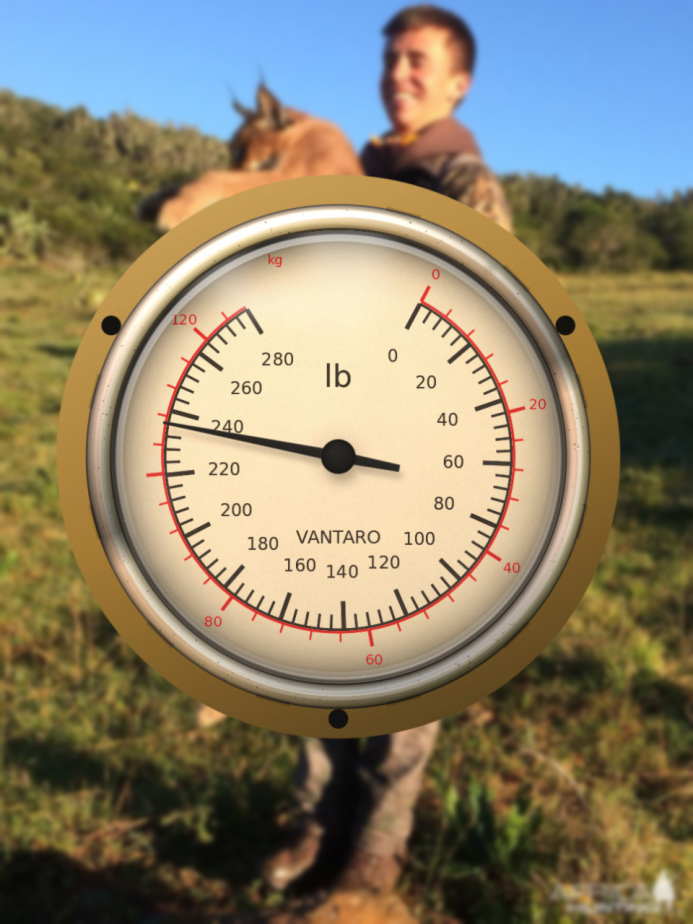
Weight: {"value": 236, "unit": "lb"}
